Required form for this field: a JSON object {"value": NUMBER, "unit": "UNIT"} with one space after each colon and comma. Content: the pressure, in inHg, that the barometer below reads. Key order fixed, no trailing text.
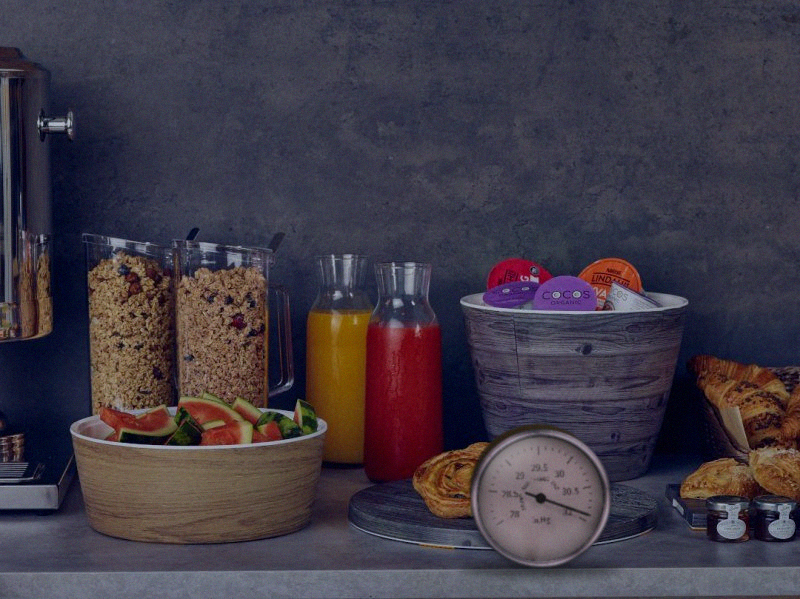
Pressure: {"value": 30.9, "unit": "inHg"}
